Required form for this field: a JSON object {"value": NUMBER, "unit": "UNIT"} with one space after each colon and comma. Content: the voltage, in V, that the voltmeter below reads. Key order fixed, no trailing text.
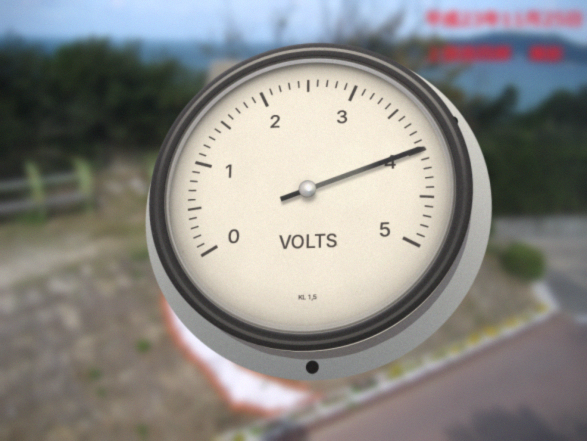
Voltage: {"value": 4, "unit": "V"}
